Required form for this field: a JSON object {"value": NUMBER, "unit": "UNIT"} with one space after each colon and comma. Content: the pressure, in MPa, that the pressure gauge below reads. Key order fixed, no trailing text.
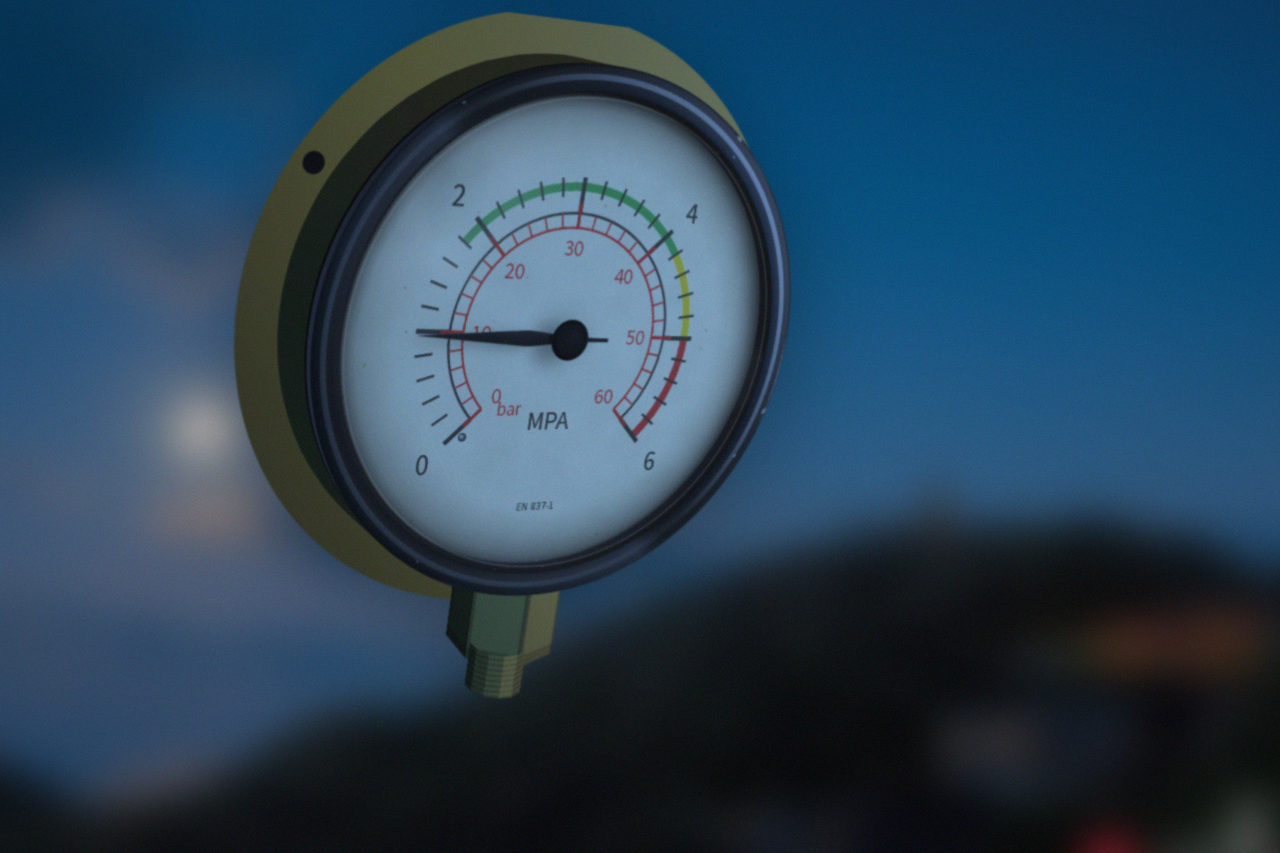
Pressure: {"value": 1, "unit": "MPa"}
